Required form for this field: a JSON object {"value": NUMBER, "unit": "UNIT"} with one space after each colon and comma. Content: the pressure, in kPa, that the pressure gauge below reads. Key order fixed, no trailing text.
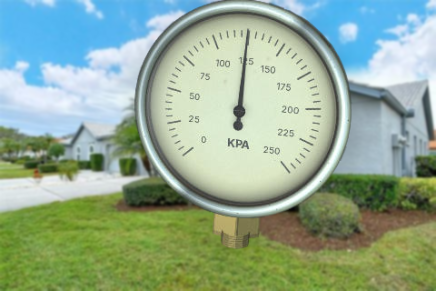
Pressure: {"value": 125, "unit": "kPa"}
